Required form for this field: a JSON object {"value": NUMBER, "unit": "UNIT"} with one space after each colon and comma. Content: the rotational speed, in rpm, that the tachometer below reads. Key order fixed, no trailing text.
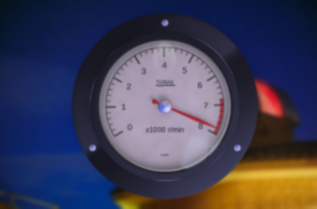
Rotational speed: {"value": 7800, "unit": "rpm"}
